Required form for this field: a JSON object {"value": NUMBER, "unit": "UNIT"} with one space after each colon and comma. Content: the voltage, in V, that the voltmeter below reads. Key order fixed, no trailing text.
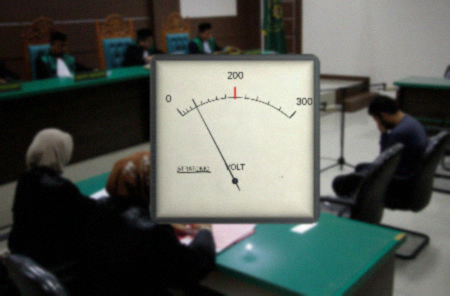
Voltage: {"value": 100, "unit": "V"}
